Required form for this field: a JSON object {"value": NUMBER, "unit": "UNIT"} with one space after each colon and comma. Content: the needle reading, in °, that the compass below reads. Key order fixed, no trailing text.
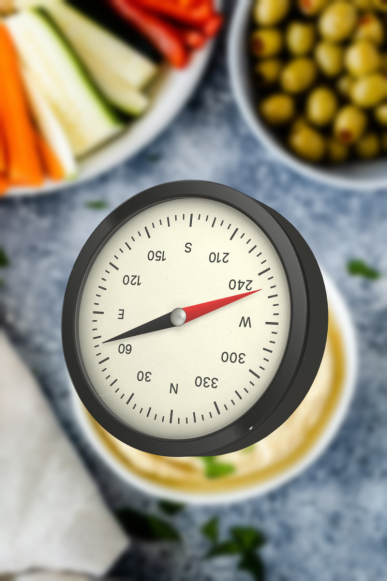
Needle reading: {"value": 250, "unit": "°"}
